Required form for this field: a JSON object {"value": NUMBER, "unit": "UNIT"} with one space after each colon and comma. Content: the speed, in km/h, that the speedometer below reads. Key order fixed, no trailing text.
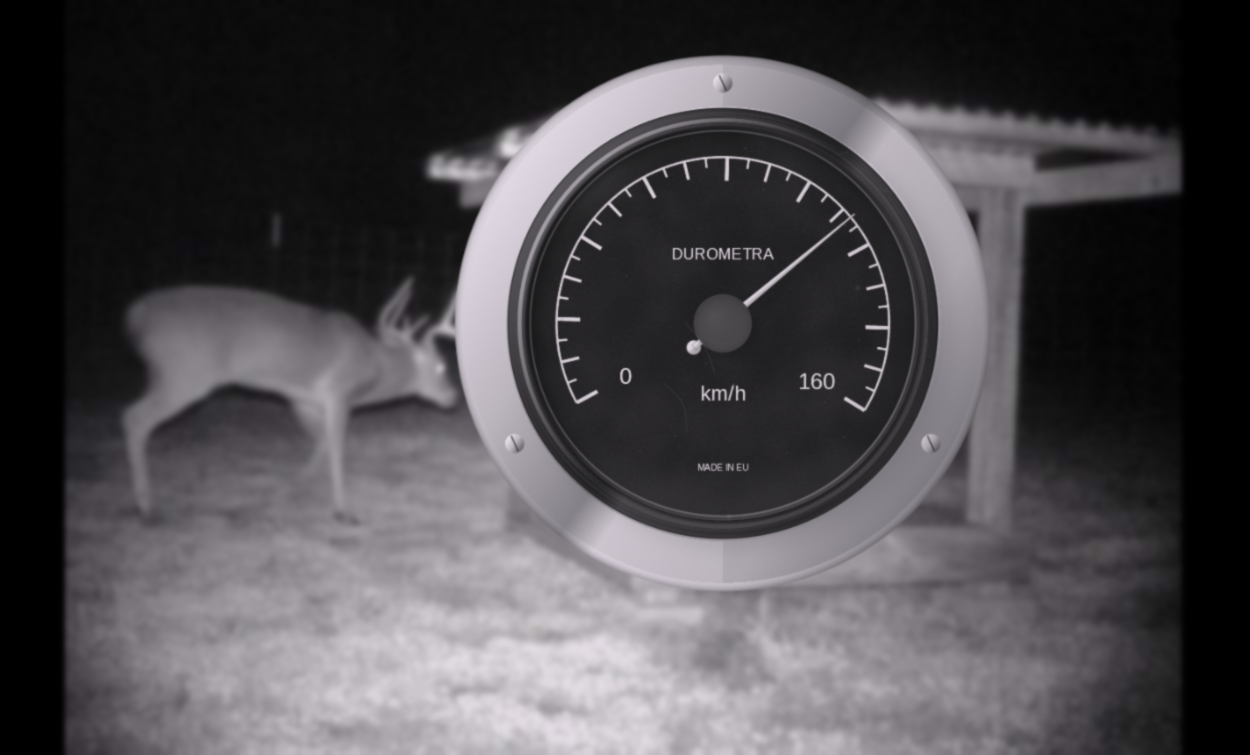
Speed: {"value": 112.5, "unit": "km/h"}
